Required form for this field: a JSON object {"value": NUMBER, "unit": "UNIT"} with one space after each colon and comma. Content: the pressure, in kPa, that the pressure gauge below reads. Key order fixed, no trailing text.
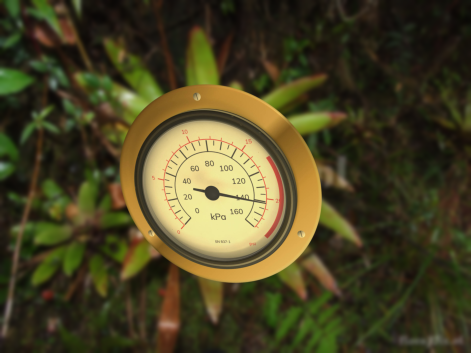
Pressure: {"value": 140, "unit": "kPa"}
